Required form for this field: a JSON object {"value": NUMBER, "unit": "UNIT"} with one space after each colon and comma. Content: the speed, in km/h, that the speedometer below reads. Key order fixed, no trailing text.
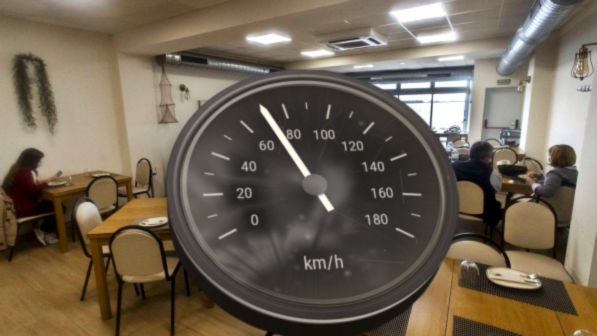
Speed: {"value": 70, "unit": "km/h"}
